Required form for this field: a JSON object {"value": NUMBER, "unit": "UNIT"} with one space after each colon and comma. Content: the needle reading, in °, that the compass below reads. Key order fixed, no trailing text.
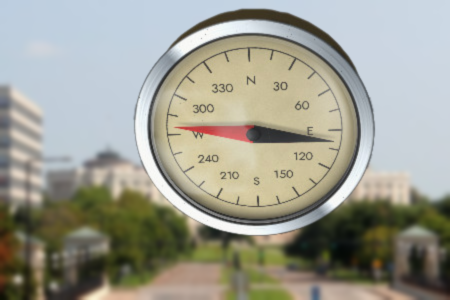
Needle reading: {"value": 277.5, "unit": "°"}
